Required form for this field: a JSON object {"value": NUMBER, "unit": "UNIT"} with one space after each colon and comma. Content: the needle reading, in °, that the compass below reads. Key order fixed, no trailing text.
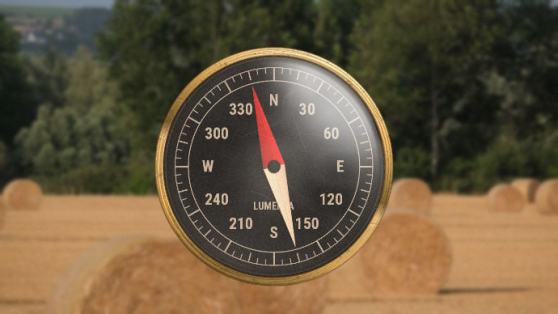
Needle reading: {"value": 345, "unit": "°"}
